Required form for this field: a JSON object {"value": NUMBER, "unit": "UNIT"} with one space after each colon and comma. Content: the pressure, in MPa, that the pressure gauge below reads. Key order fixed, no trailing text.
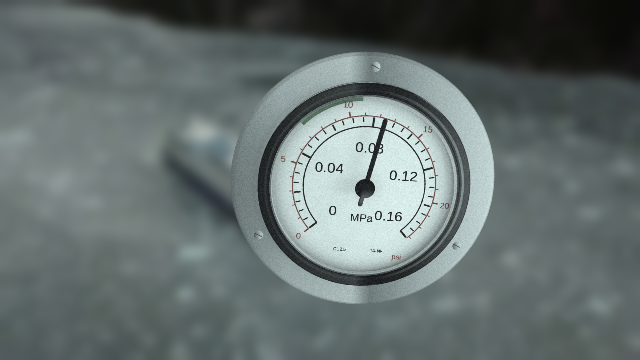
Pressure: {"value": 0.085, "unit": "MPa"}
